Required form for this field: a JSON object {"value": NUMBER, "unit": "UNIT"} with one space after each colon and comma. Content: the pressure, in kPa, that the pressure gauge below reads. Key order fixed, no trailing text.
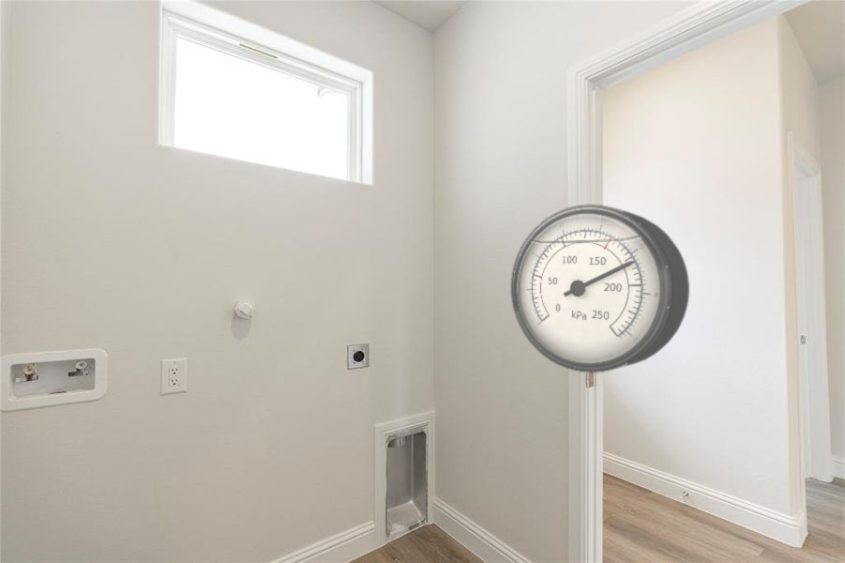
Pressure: {"value": 180, "unit": "kPa"}
